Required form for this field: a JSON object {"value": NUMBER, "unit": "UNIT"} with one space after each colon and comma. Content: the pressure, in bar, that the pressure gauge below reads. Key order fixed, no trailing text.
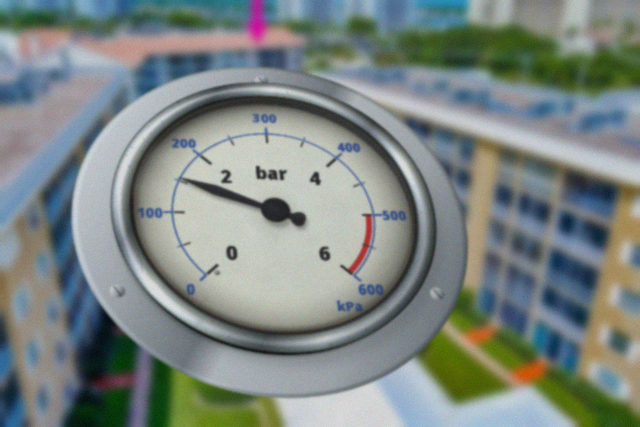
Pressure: {"value": 1.5, "unit": "bar"}
